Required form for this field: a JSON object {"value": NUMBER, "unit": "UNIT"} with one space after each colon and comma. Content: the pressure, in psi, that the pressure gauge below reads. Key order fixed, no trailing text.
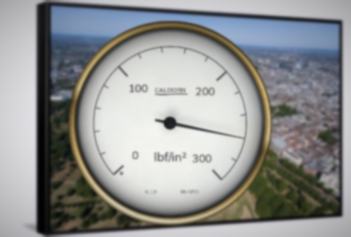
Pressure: {"value": 260, "unit": "psi"}
